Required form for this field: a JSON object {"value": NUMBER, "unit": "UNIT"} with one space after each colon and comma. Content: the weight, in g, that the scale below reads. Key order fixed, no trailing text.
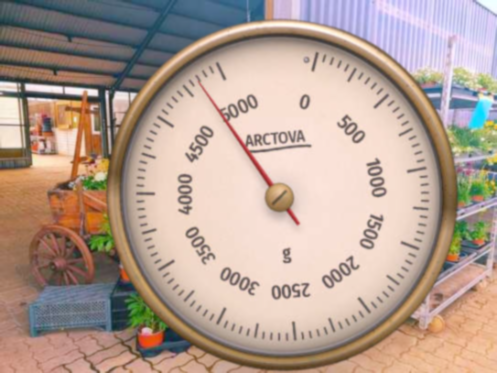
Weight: {"value": 4850, "unit": "g"}
